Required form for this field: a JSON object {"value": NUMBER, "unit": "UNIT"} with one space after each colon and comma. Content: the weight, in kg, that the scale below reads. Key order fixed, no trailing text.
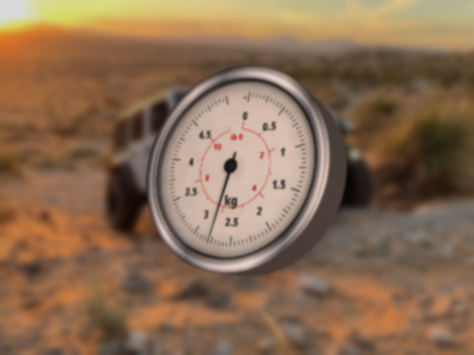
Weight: {"value": 2.75, "unit": "kg"}
